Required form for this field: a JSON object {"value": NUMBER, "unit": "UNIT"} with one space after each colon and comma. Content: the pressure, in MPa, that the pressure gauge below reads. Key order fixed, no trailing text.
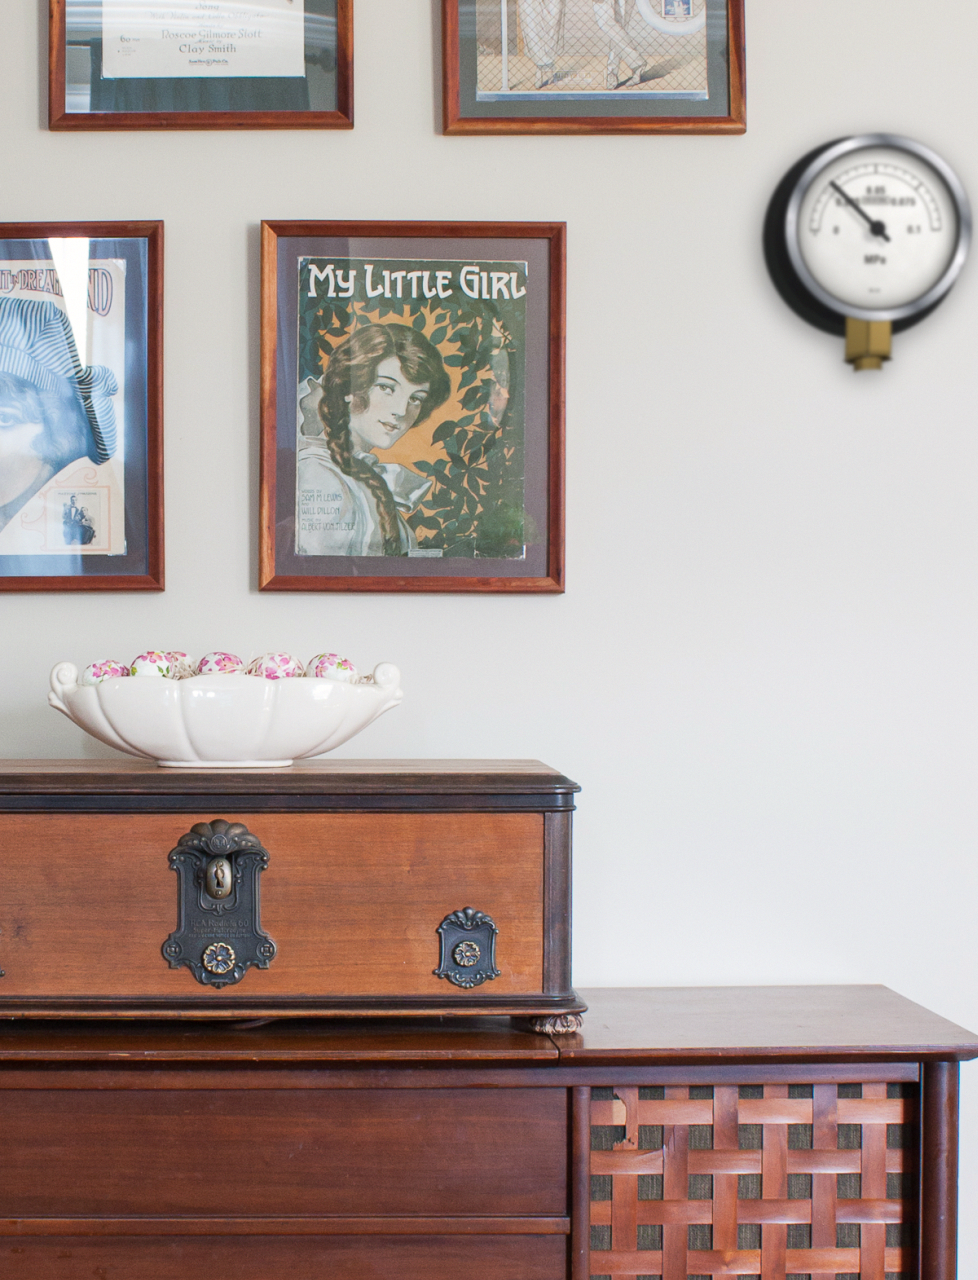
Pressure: {"value": 0.025, "unit": "MPa"}
